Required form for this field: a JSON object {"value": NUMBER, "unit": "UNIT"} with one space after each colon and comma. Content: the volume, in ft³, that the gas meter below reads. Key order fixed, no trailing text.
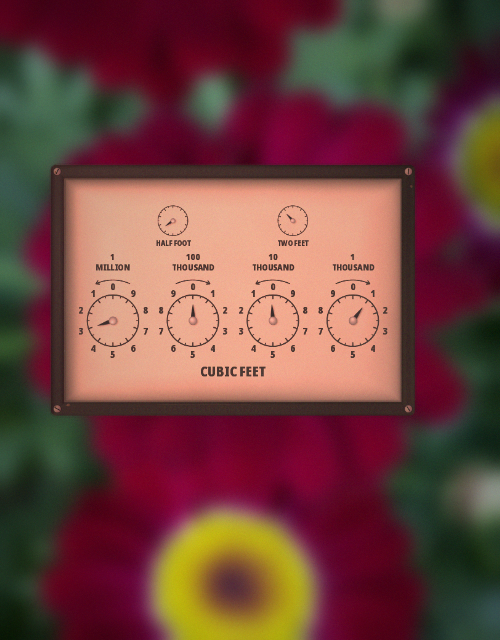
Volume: {"value": 300100, "unit": "ft³"}
